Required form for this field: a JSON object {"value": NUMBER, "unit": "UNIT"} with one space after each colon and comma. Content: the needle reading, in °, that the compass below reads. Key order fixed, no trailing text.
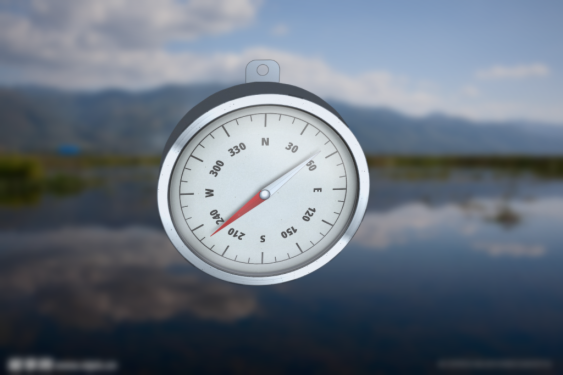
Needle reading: {"value": 230, "unit": "°"}
